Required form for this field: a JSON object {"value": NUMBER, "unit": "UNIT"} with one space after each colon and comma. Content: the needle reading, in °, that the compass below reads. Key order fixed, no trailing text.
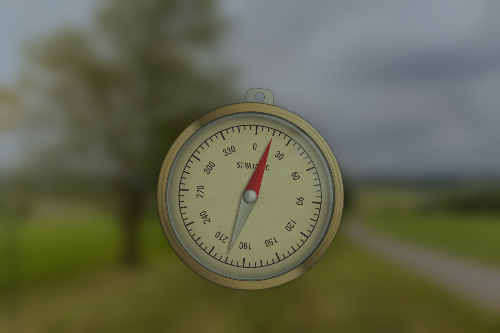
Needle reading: {"value": 15, "unit": "°"}
